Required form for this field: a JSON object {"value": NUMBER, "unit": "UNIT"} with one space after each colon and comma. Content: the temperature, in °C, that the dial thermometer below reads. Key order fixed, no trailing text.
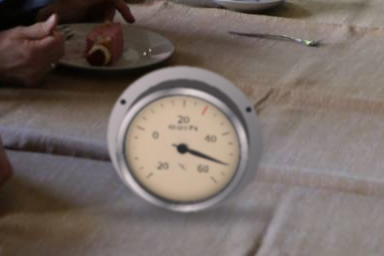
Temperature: {"value": 52, "unit": "°C"}
